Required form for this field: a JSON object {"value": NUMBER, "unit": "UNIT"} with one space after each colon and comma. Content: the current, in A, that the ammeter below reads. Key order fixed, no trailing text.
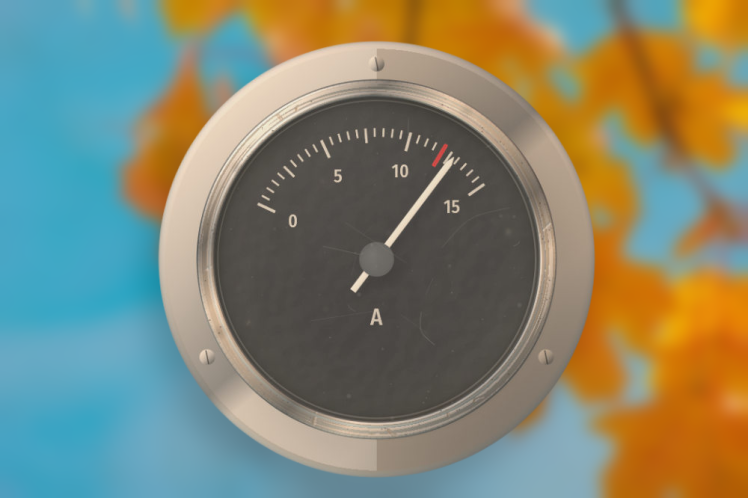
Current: {"value": 12.75, "unit": "A"}
